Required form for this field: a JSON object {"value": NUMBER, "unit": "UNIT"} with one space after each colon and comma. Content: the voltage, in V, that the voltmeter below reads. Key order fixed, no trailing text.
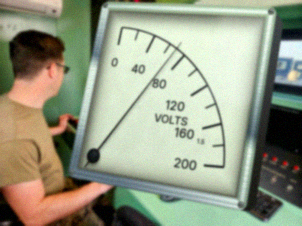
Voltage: {"value": 70, "unit": "V"}
